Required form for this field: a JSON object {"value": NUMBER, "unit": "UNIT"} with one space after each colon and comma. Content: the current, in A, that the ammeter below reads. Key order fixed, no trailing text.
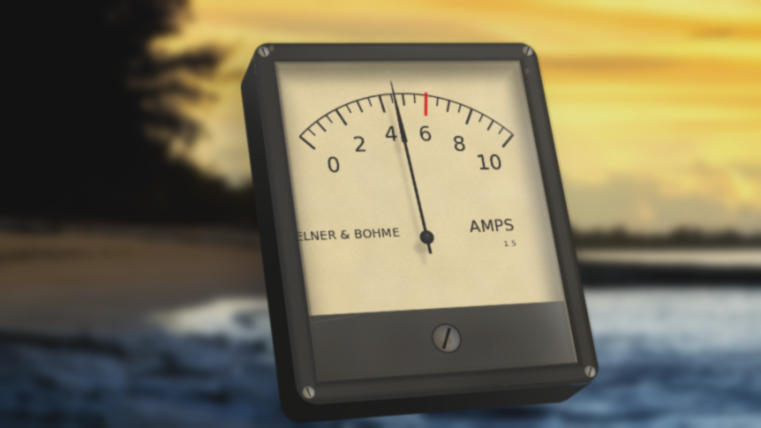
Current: {"value": 4.5, "unit": "A"}
